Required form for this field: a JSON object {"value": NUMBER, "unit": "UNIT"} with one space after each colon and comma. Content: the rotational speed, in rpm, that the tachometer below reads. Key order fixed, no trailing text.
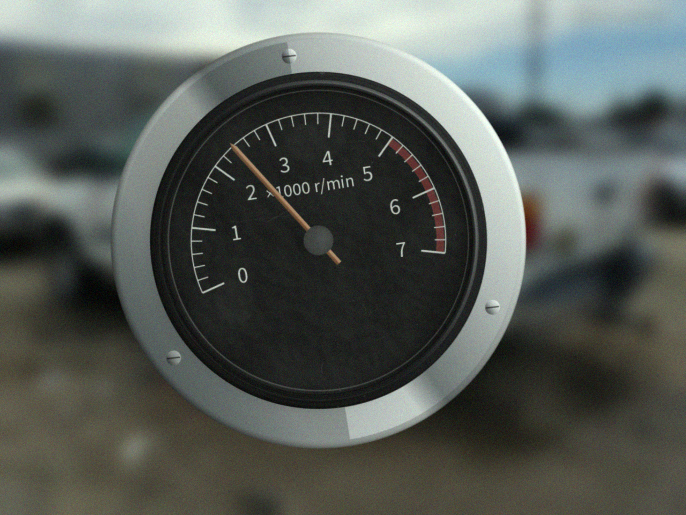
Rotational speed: {"value": 2400, "unit": "rpm"}
